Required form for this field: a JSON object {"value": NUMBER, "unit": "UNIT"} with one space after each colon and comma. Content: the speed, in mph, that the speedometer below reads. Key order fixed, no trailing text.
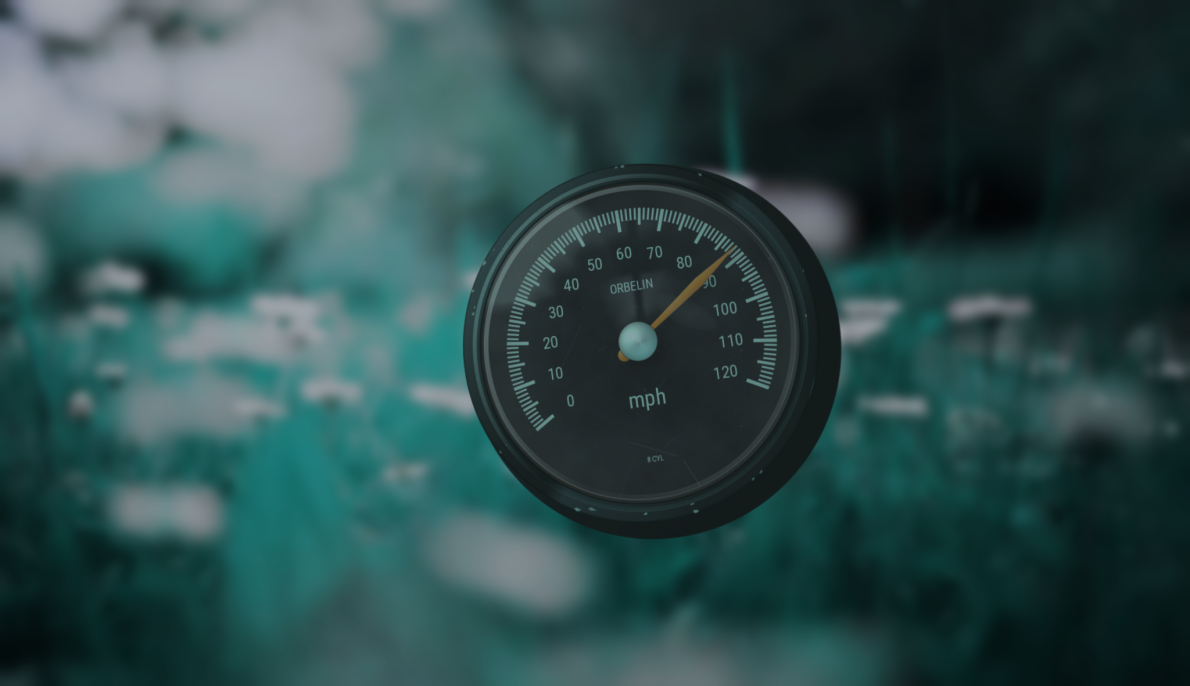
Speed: {"value": 88, "unit": "mph"}
